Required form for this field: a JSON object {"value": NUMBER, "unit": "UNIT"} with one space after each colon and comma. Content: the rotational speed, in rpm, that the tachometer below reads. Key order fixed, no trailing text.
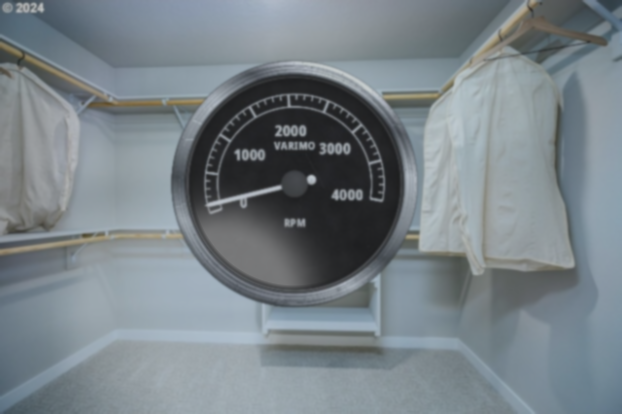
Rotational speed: {"value": 100, "unit": "rpm"}
